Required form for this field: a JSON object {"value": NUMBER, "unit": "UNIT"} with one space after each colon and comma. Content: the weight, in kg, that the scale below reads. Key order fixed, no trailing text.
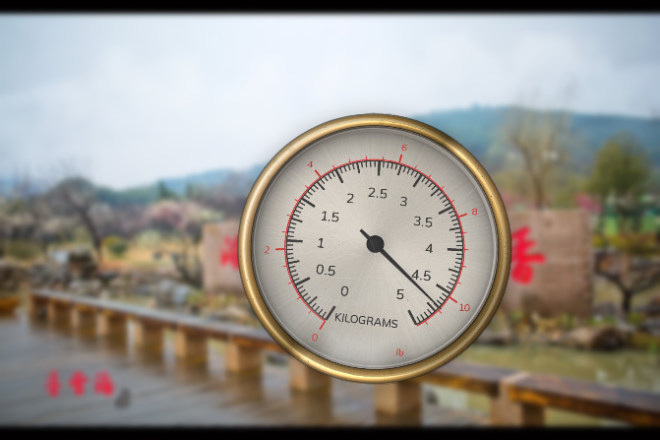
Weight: {"value": 4.7, "unit": "kg"}
